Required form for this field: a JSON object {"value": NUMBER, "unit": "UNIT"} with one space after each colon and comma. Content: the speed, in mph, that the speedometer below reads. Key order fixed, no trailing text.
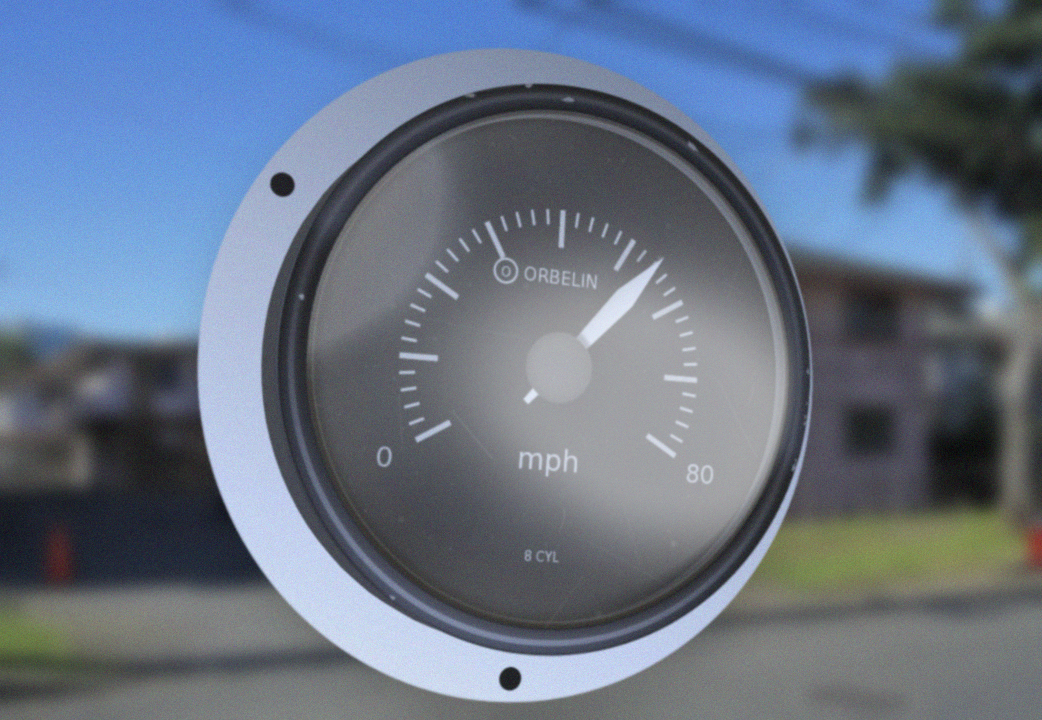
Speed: {"value": 54, "unit": "mph"}
